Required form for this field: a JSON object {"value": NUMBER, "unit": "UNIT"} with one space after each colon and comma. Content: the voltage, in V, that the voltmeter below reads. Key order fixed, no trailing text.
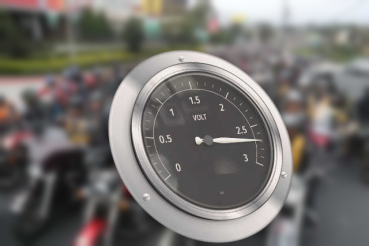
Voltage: {"value": 2.7, "unit": "V"}
